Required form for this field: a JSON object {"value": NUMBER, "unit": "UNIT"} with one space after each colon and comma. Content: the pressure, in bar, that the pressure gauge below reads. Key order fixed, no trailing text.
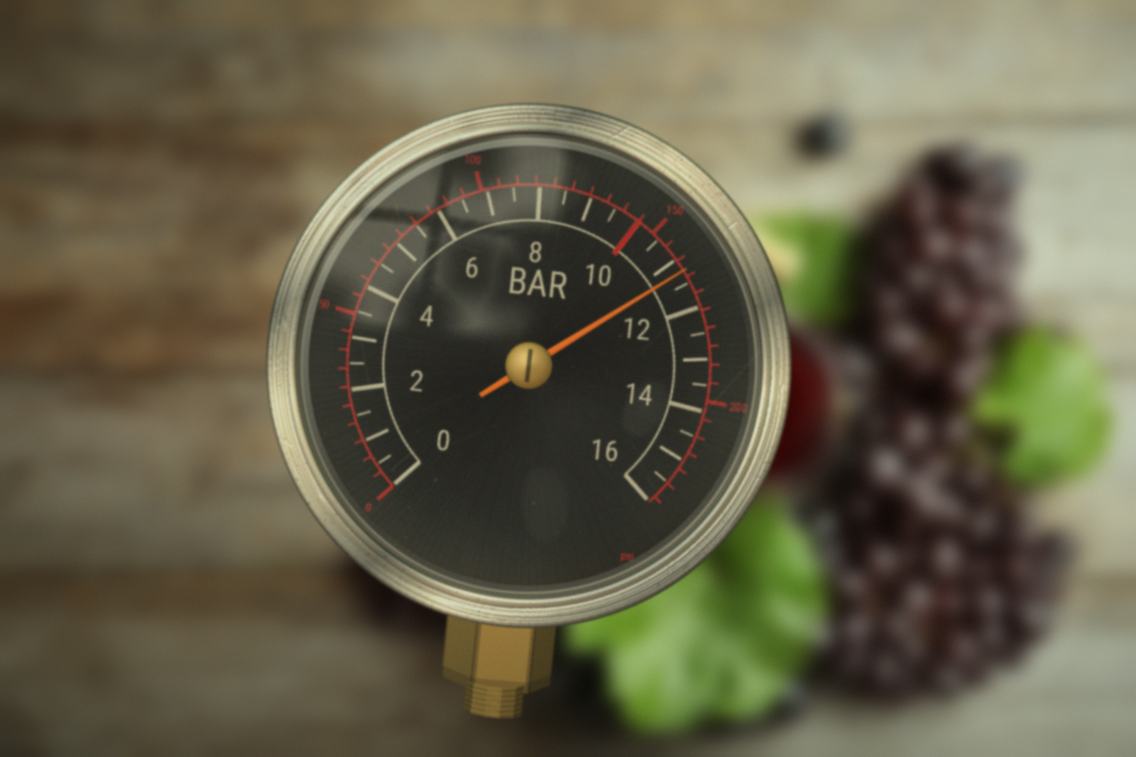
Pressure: {"value": 11.25, "unit": "bar"}
